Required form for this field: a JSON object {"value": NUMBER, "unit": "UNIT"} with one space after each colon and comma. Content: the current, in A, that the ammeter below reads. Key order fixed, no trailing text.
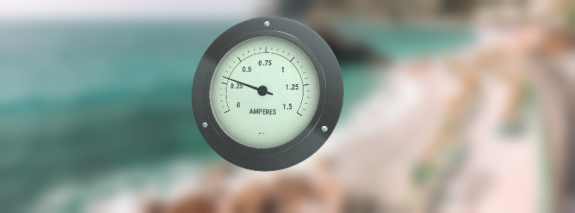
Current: {"value": 0.3, "unit": "A"}
